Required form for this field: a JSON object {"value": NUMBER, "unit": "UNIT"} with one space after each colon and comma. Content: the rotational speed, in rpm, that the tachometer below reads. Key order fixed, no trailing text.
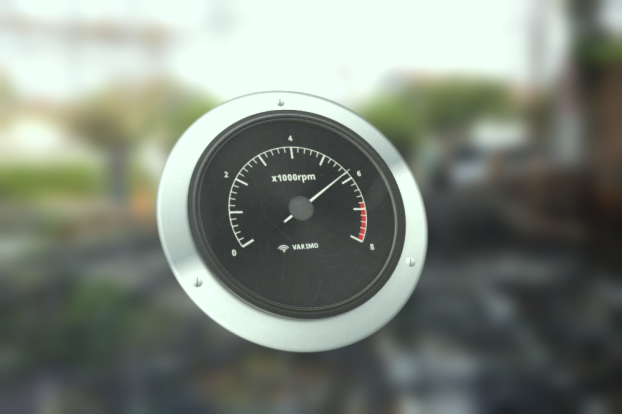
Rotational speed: {"value": 5800, "unit": "rpm"}
